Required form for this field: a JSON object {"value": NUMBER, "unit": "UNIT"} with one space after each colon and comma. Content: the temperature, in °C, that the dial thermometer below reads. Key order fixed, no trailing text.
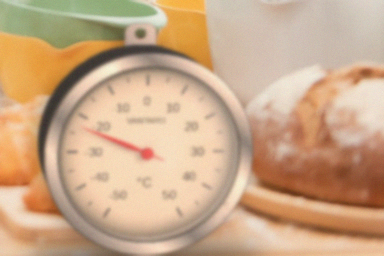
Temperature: {"value": -22.5, "unit": "°C"}
